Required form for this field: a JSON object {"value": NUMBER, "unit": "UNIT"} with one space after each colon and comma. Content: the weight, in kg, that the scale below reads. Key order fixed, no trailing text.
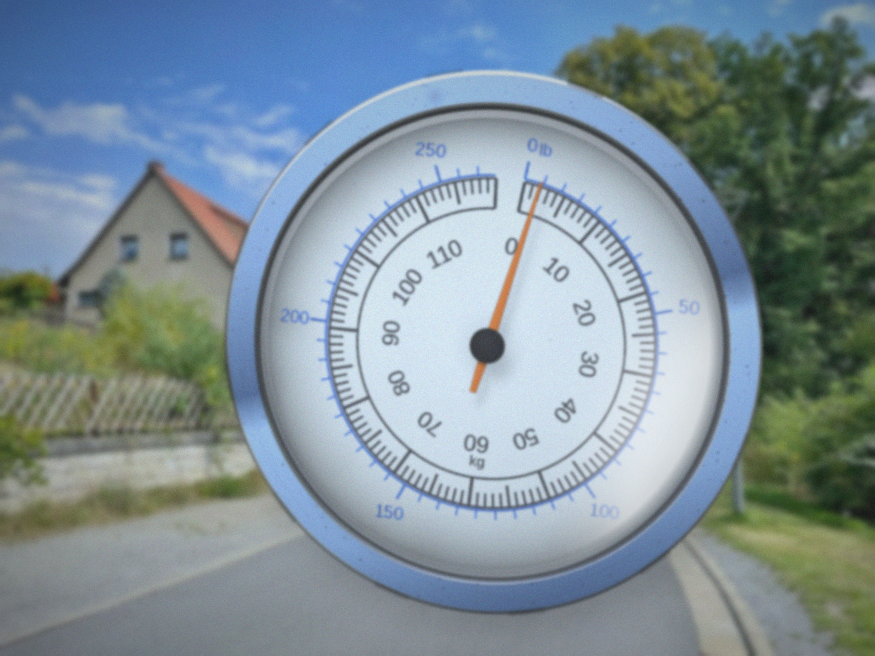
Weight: {"value": 2, "unit": "kg"}
